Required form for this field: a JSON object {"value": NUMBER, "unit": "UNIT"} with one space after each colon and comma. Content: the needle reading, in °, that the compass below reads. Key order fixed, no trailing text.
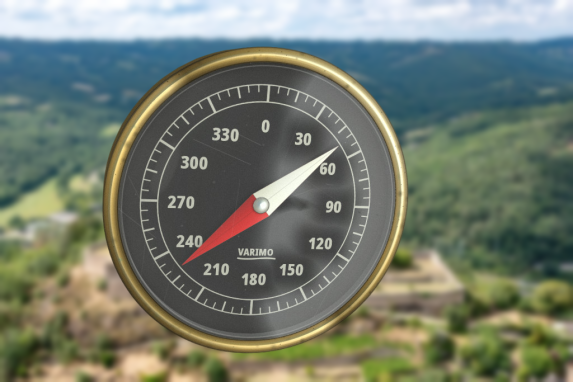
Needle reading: {"value": 230, "unit": "°"}
